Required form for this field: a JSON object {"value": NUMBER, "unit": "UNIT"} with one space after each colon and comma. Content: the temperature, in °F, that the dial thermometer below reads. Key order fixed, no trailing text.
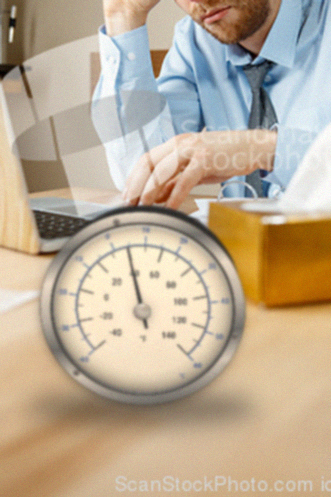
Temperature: {"value": 40, "unit": "°F"}
